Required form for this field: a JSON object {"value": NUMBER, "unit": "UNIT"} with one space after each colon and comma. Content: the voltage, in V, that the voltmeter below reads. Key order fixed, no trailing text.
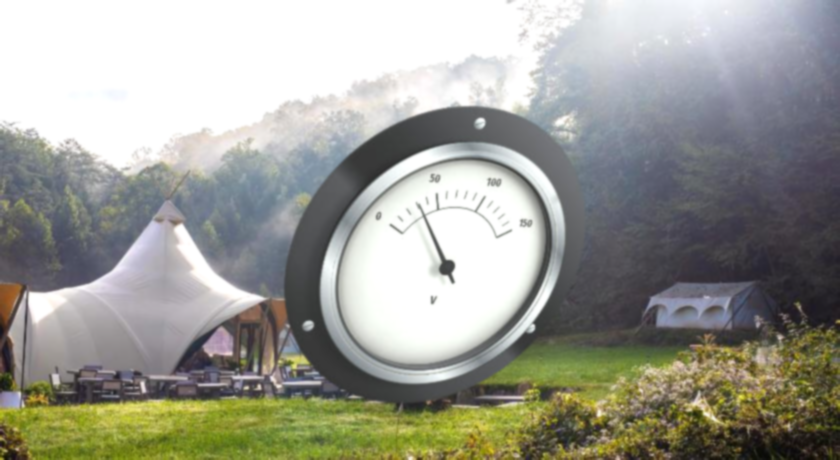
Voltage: {"value": 30, "unit": "V"}
